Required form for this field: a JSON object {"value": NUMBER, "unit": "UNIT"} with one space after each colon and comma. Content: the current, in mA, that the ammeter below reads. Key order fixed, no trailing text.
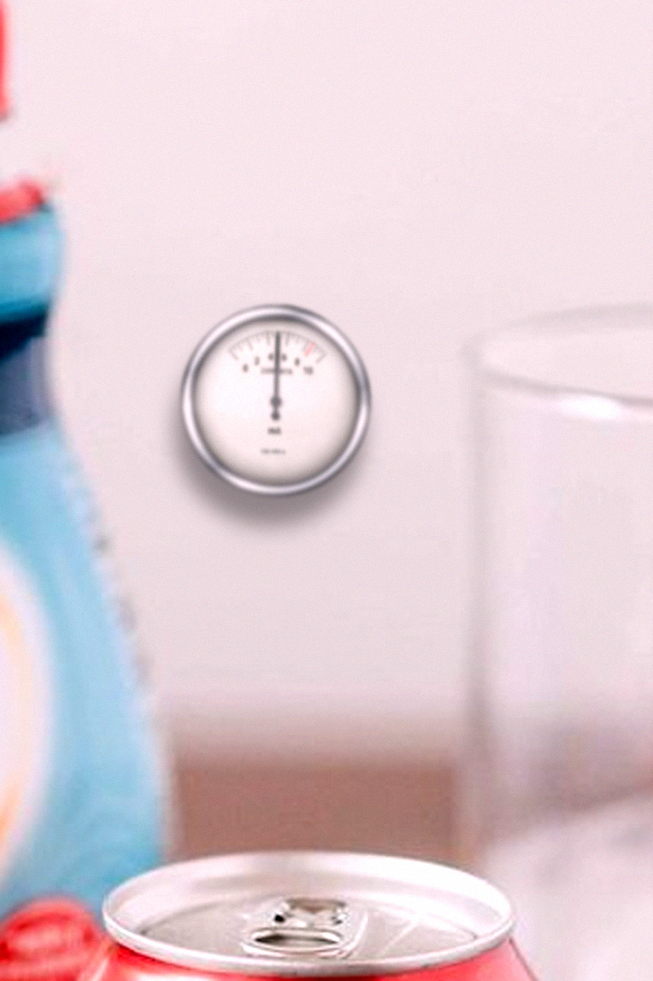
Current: {"value": 5, "unit": "mA"}
